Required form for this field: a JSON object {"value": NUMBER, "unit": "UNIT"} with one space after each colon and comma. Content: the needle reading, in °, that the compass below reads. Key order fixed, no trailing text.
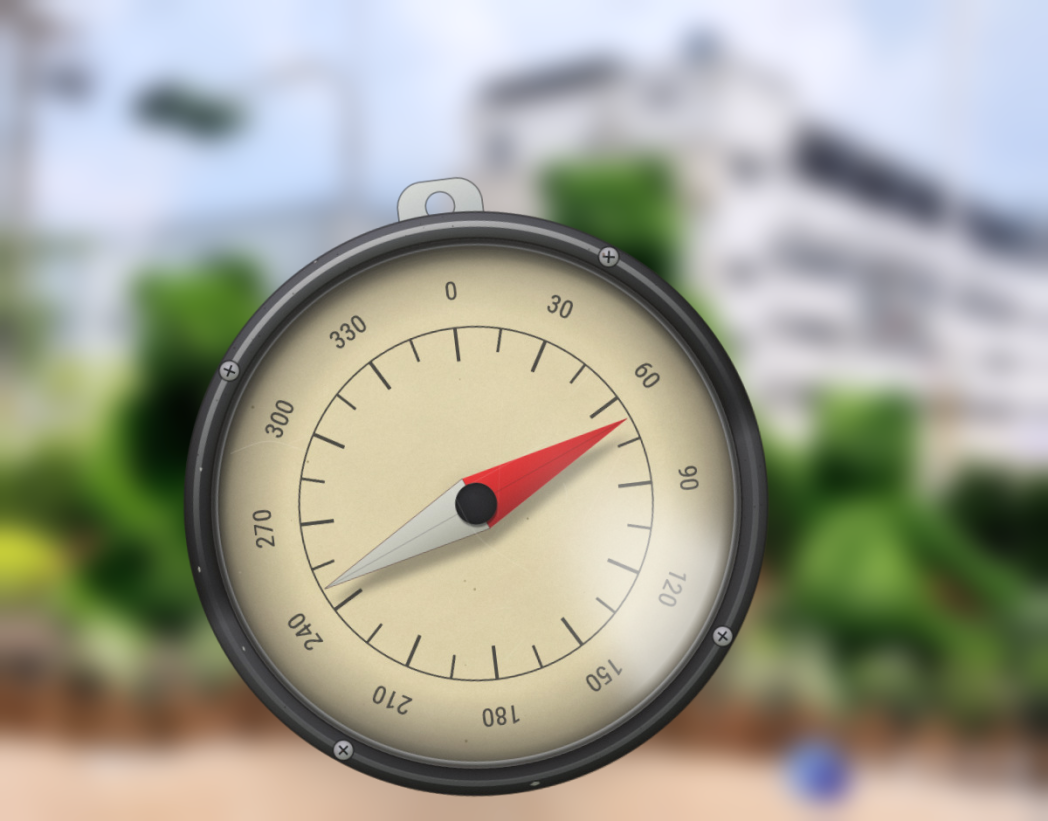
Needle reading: {"value": 67.5, "unit": "°"}
